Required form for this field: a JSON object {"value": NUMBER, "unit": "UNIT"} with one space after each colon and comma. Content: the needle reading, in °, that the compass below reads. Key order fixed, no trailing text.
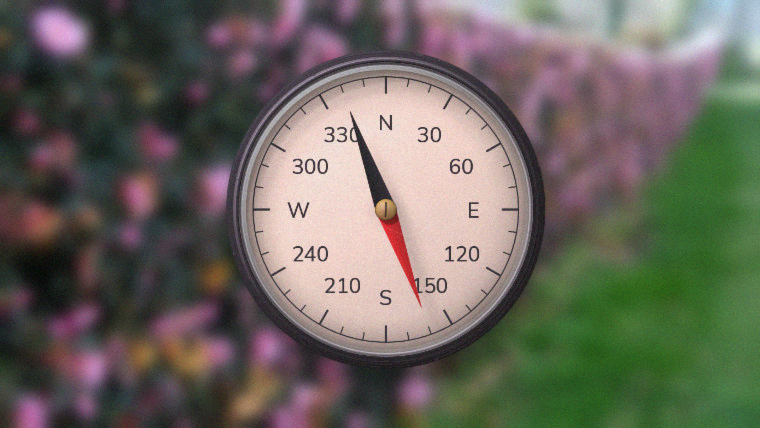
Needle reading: {"value": 160, "unit": "°"}
